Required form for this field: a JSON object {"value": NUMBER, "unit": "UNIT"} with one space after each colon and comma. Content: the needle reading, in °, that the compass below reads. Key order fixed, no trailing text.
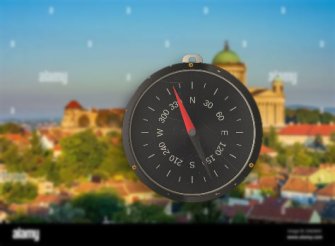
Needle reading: {"value": 337.5, "unit": "°"}
